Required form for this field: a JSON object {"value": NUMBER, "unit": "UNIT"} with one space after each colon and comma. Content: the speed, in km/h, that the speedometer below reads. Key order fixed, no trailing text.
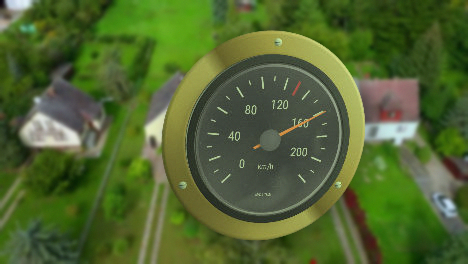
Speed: {"value": 160, "unit": "km/h"}
